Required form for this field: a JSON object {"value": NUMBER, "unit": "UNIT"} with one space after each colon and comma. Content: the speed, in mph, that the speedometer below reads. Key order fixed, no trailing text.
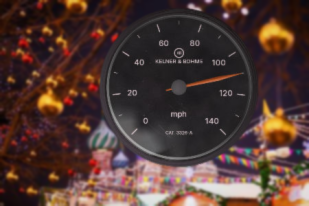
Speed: {"value": 110, "unit": "mph"}
